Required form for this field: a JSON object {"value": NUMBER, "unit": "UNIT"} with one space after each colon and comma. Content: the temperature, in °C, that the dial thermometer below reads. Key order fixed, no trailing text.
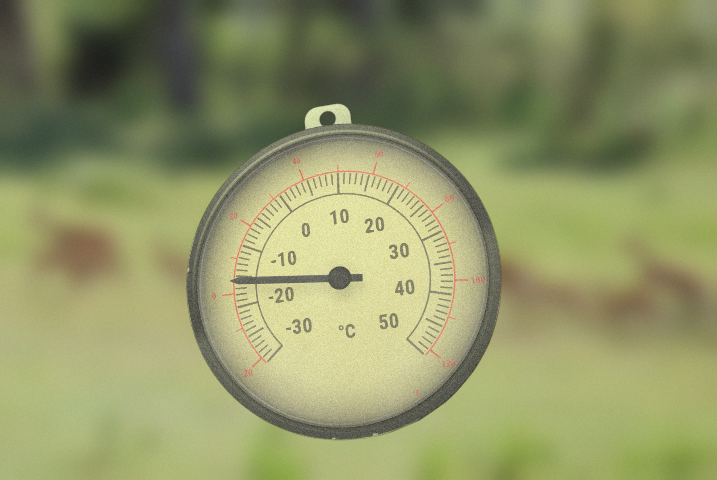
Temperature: {"value": -16, "unit": "°C"}
